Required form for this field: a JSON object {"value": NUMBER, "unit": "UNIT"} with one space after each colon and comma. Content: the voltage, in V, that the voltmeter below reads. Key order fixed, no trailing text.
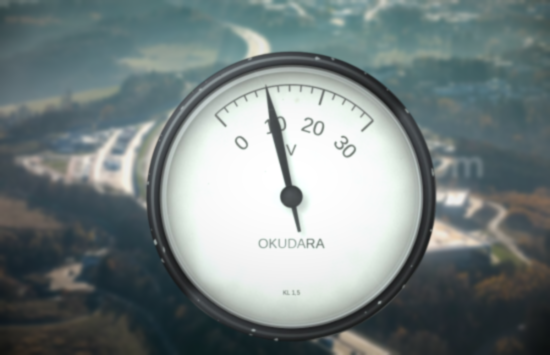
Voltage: {"value": 10, "unit": "V"}
